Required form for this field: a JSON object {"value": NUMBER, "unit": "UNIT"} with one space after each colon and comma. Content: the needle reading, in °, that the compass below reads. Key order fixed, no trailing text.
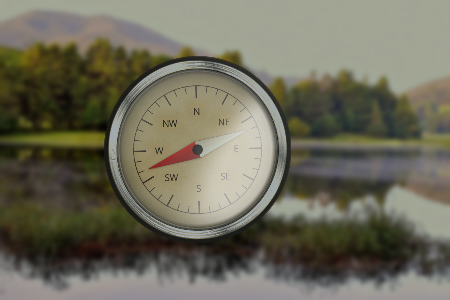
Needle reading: {"value": 250, "unit": "°"}
